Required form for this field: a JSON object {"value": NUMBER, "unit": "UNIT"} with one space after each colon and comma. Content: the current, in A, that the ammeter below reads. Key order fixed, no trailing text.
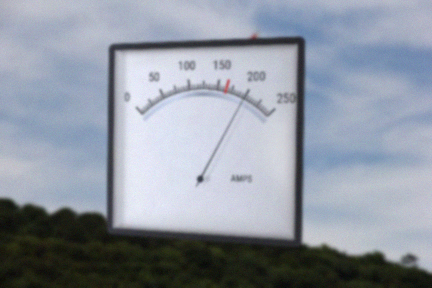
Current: {"value": 200, "unit": "A"}
